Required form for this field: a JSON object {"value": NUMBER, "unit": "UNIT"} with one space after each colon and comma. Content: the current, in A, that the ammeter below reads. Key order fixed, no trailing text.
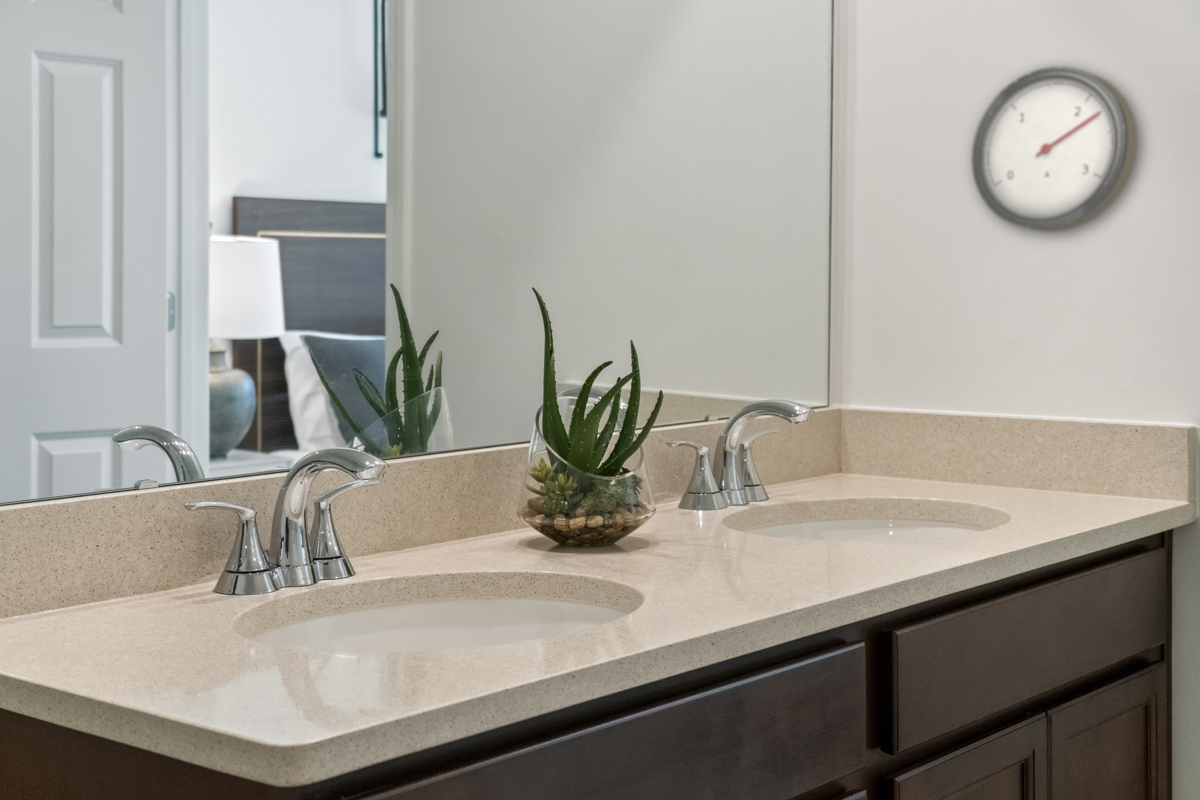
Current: {"value": 2.25, "unit": "A"}
